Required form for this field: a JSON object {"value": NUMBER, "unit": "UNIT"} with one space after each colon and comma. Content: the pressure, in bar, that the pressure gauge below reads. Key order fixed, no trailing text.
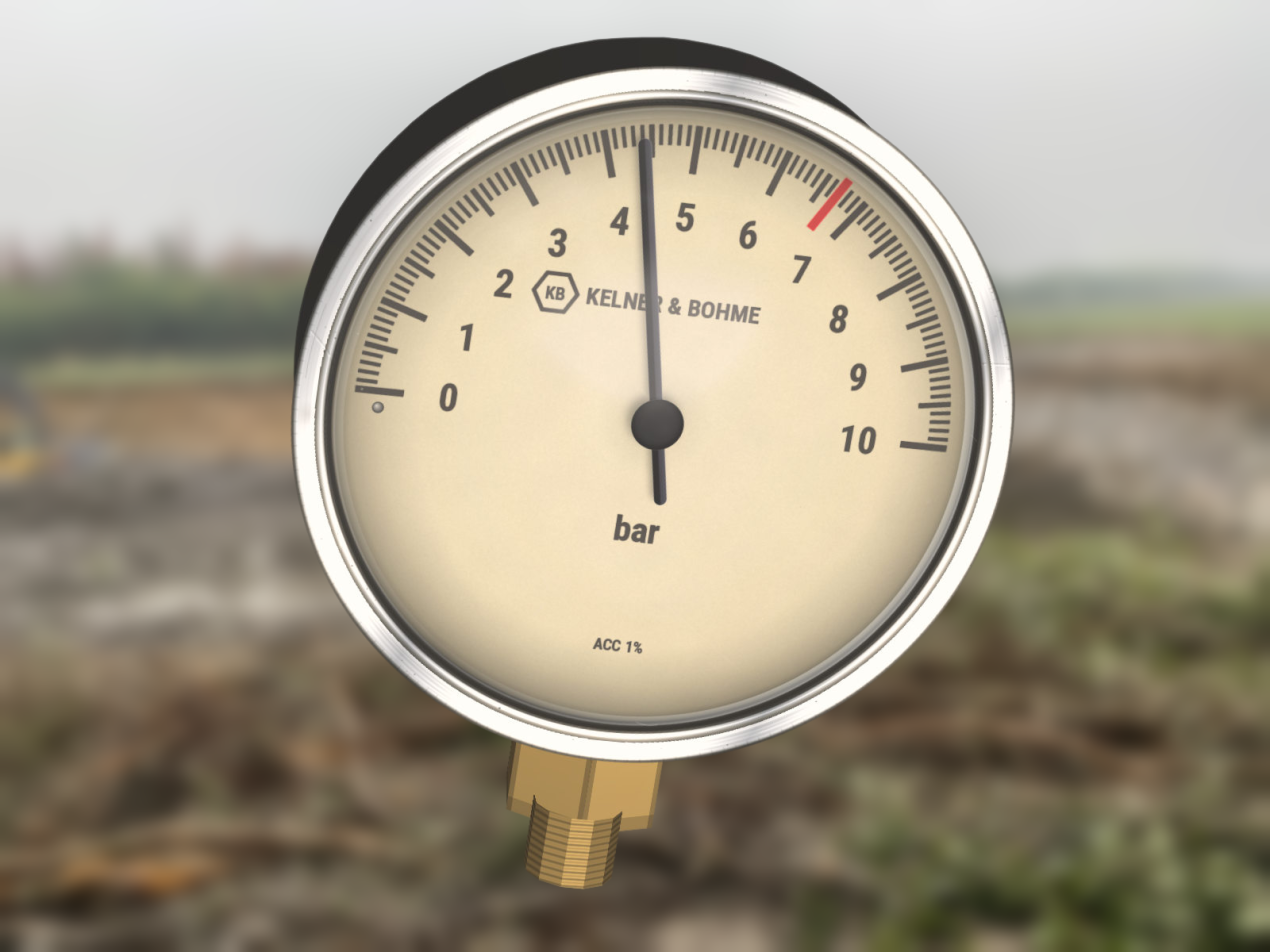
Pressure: {"value": 4.4, "unit": "bar"}
